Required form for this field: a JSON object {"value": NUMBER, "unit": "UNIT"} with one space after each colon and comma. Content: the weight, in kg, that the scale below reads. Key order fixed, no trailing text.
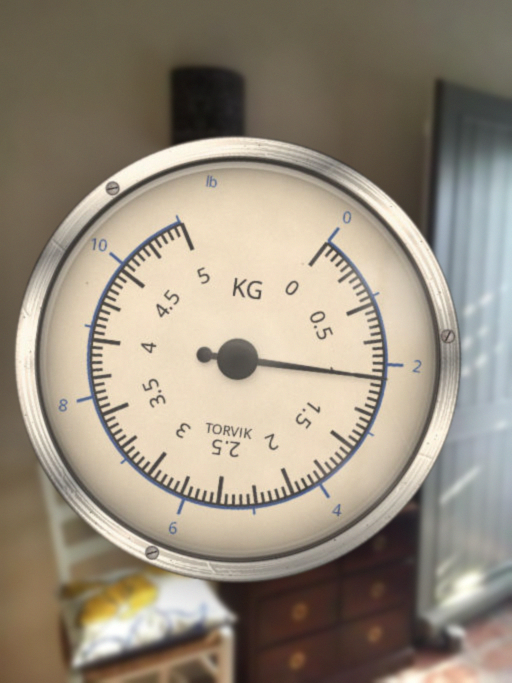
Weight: {"value": 1, "unit": "kg"}
